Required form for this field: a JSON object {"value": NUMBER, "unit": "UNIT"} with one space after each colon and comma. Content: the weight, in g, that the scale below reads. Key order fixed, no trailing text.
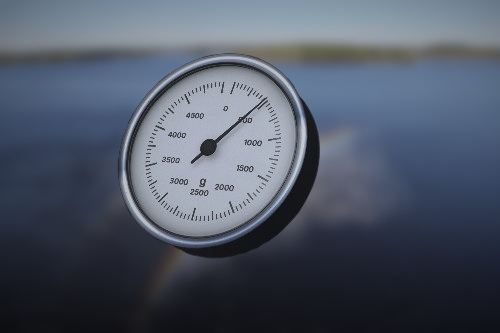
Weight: {"value": 500, "unit": "g"}
